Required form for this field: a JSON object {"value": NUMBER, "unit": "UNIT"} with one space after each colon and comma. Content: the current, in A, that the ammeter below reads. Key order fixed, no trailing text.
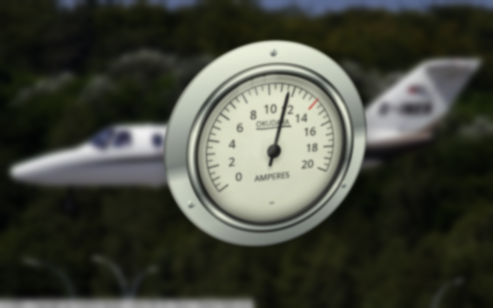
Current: {"value": 11.5, "unit": "A"}
